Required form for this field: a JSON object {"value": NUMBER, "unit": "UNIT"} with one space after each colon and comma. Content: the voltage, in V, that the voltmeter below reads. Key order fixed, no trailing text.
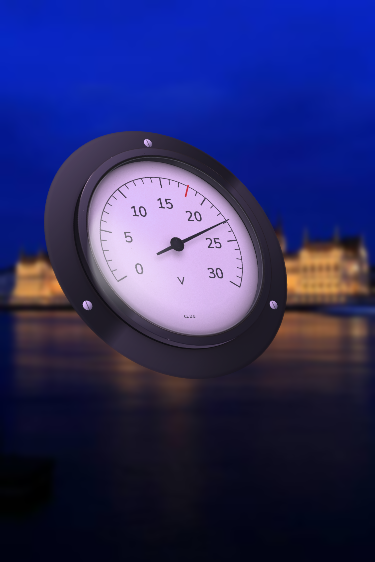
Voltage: {"value": 23, "unit": "V"}
